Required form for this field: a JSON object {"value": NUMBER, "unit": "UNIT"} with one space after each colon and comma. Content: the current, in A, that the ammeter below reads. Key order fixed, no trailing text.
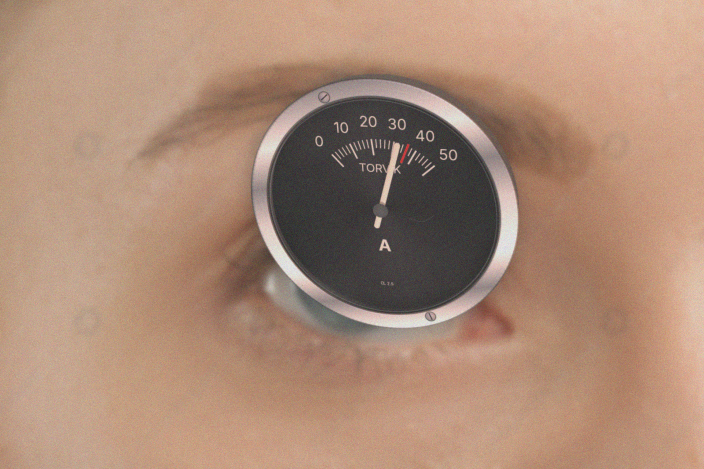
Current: {"value": 32, "unit": "A"}
